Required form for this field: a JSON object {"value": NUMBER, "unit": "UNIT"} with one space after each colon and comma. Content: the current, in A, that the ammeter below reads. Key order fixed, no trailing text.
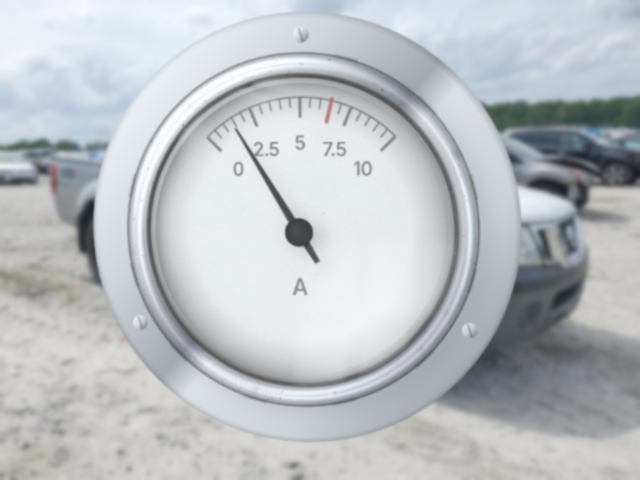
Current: {"value": 1.5, "unit": "A"}
